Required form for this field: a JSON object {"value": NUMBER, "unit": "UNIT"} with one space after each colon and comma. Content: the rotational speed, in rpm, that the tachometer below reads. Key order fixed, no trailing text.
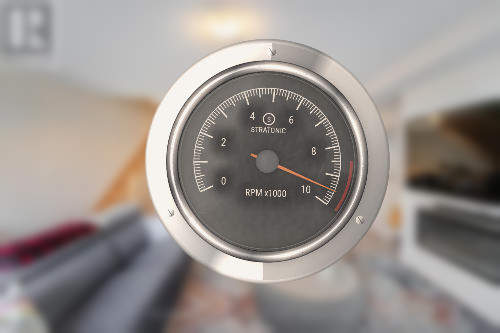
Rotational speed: {"value": 9500, "unit": "rpm"}
